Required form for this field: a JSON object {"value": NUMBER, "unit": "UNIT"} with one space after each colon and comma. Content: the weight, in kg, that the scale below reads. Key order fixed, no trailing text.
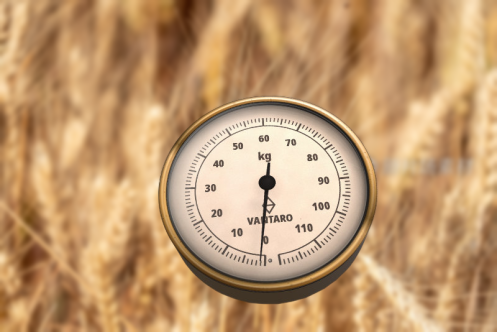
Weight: {"value": 1, "unit": "kg"}
